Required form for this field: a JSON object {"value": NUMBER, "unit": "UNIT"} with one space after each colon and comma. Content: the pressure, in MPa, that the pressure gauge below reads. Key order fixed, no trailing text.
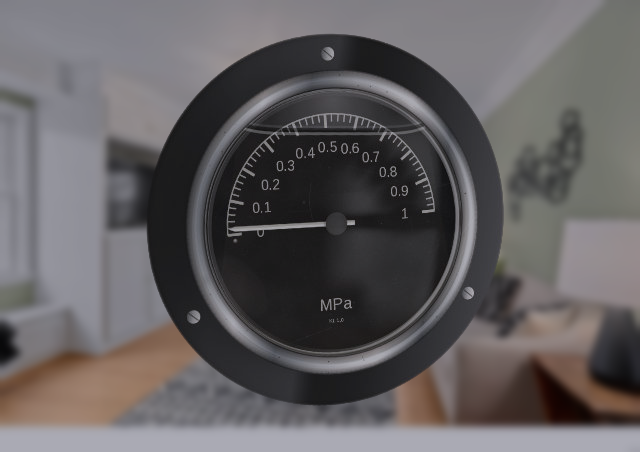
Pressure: {"value": 0.02, "unit": "MPa"}
